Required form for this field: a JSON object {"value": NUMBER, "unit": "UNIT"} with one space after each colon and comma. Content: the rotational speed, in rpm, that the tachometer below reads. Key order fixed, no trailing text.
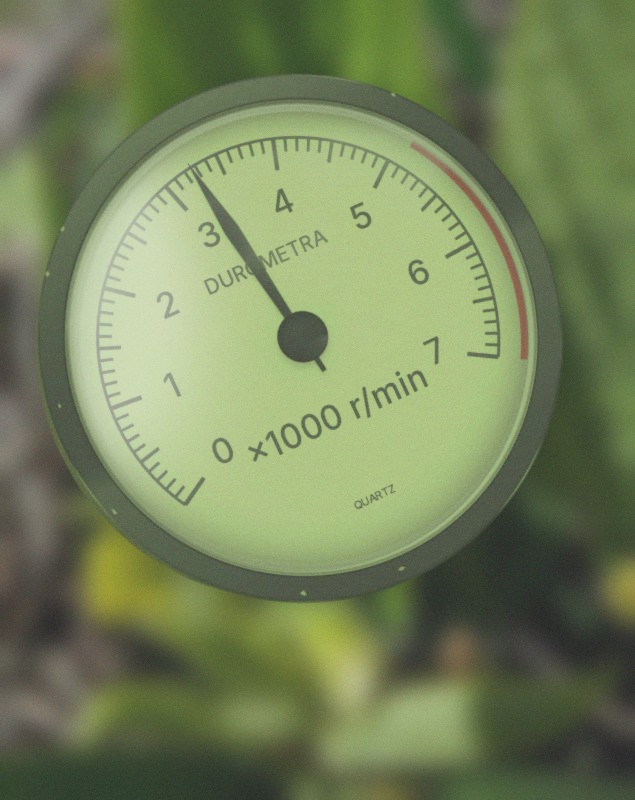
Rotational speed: {"value": 3250, "unit": "rpm"}
